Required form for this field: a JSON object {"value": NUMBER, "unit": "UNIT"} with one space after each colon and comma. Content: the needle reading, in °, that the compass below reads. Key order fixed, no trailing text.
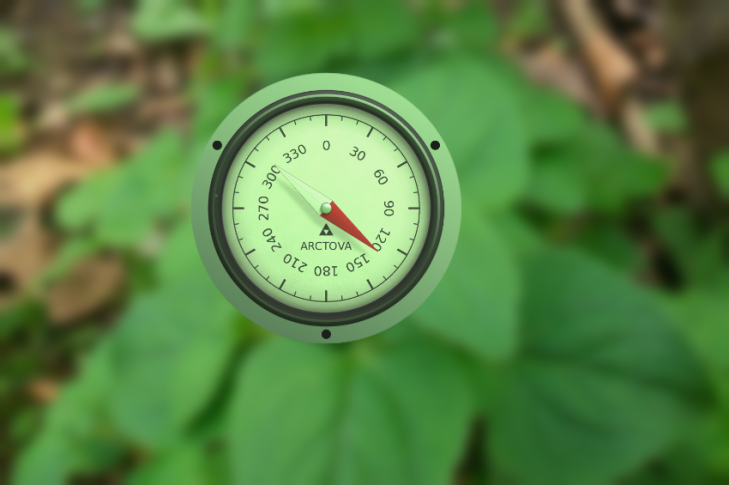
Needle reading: {"value": 130, "unit": "°"}
